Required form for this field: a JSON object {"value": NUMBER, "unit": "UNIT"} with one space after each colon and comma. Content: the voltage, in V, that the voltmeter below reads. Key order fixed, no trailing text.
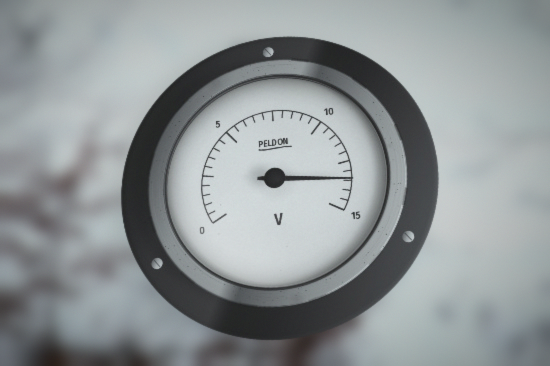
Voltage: {"value": 13.5, "unit": "V"}
